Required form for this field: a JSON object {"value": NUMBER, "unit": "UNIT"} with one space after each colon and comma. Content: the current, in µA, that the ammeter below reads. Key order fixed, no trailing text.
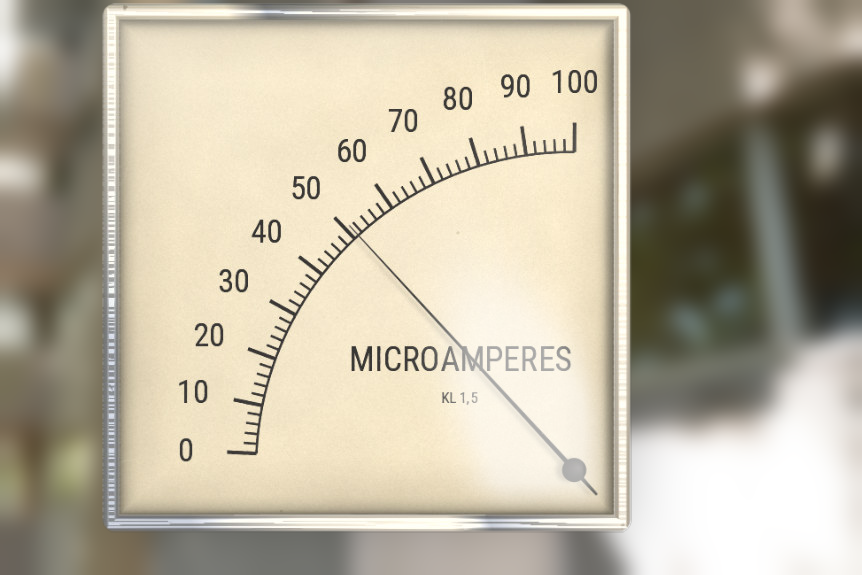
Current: {"value": 51, "unit": "µA"}
